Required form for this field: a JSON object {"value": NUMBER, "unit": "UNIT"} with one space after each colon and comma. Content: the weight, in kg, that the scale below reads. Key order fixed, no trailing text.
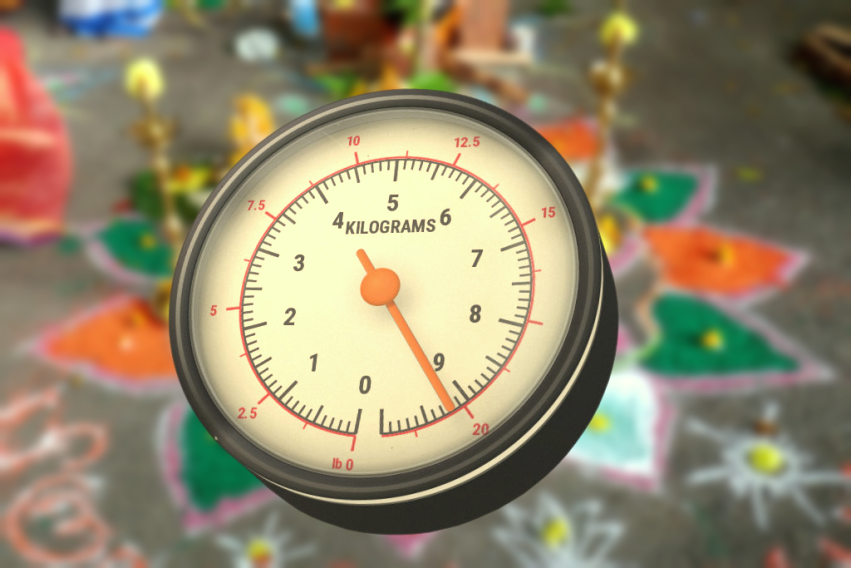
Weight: {"value": 9.2, "unit": "kg"}
